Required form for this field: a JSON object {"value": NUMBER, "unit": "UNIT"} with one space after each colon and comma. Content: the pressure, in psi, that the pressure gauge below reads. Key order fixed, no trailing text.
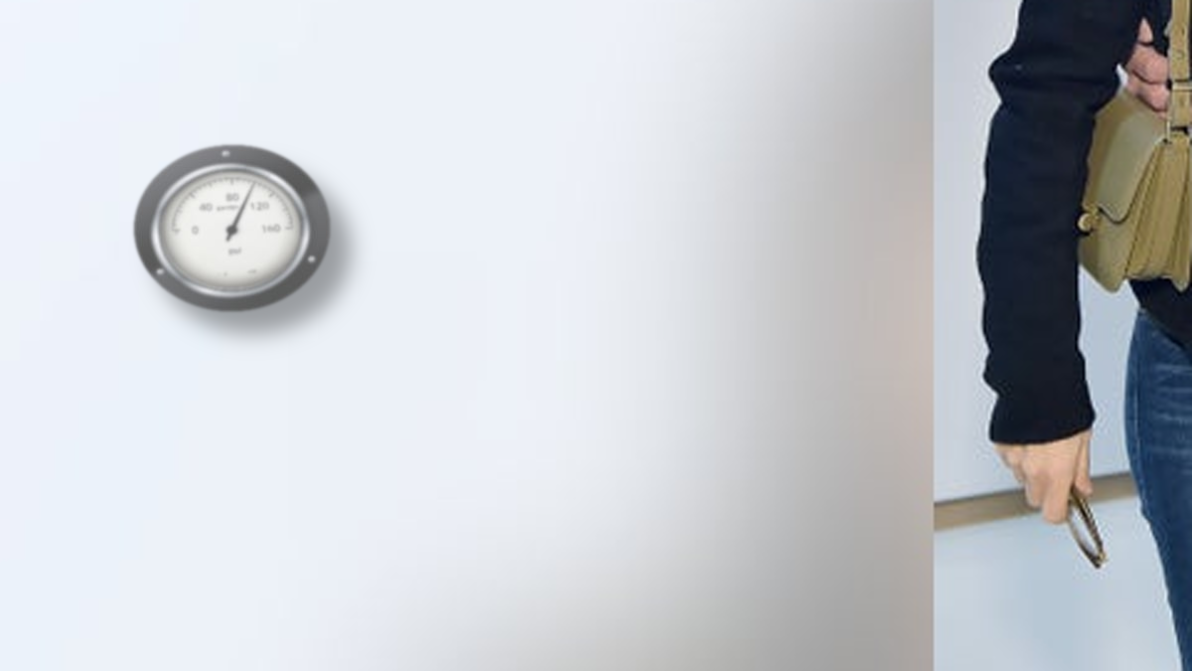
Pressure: {"value": 100, "unit": "psi"}
